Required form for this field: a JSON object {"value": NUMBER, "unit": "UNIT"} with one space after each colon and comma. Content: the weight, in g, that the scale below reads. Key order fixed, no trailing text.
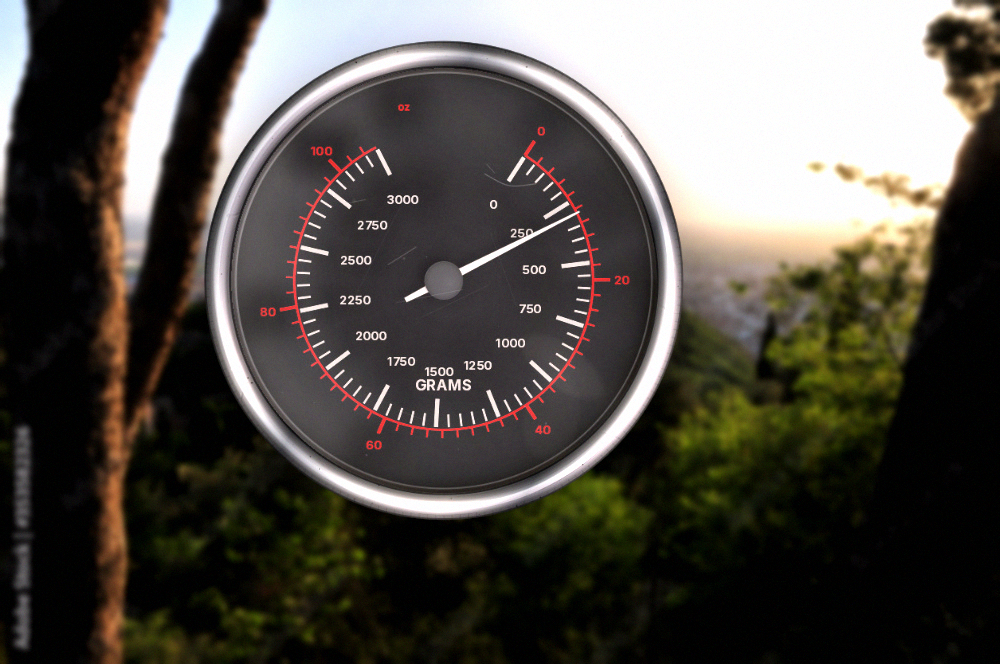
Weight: {"value": 300, "unit": "g"}
